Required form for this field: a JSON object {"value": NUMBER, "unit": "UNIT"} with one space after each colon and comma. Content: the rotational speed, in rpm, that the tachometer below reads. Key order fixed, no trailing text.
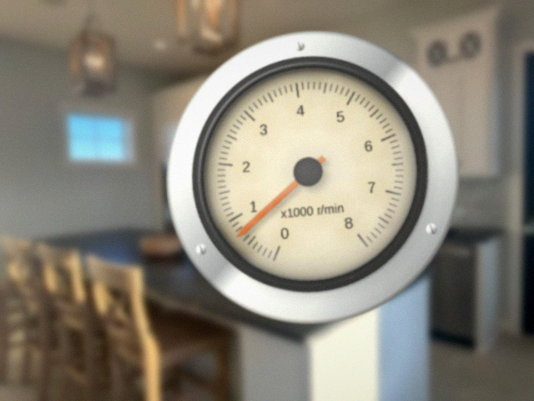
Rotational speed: {"value": 700, "unit": "rpm"}
